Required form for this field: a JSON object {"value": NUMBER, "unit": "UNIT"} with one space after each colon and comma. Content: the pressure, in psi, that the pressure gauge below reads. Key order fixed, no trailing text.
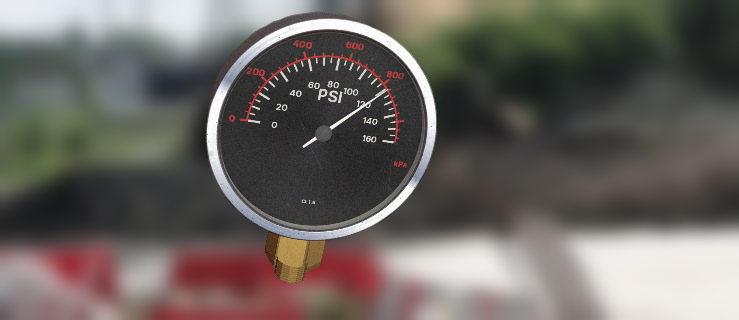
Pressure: {"value": 120, "unit": "psi"}
